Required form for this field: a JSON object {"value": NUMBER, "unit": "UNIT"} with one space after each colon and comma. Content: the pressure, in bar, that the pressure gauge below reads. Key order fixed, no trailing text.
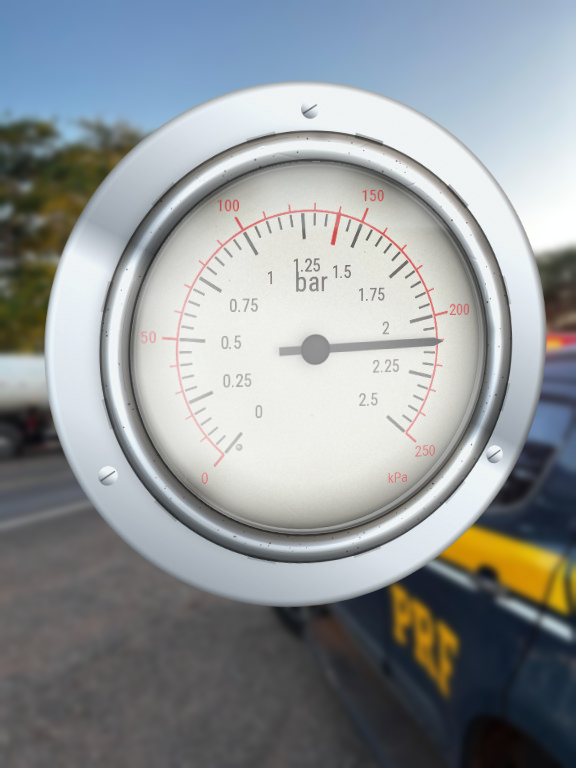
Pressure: {"value": 2.1, "unit": "bar"}
